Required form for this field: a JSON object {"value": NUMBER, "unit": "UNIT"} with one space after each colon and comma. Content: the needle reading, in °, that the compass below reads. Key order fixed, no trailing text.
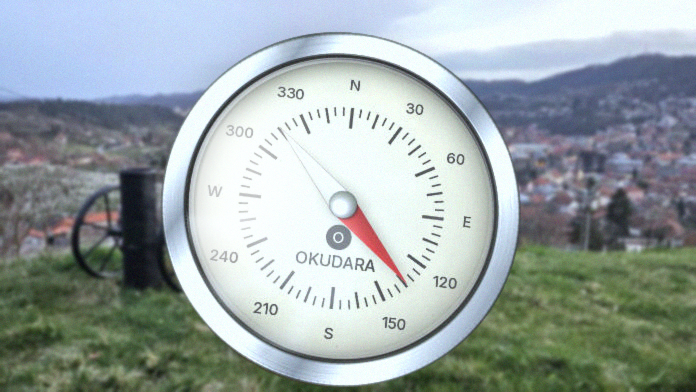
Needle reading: {"value": 135, "unit": "°"}
